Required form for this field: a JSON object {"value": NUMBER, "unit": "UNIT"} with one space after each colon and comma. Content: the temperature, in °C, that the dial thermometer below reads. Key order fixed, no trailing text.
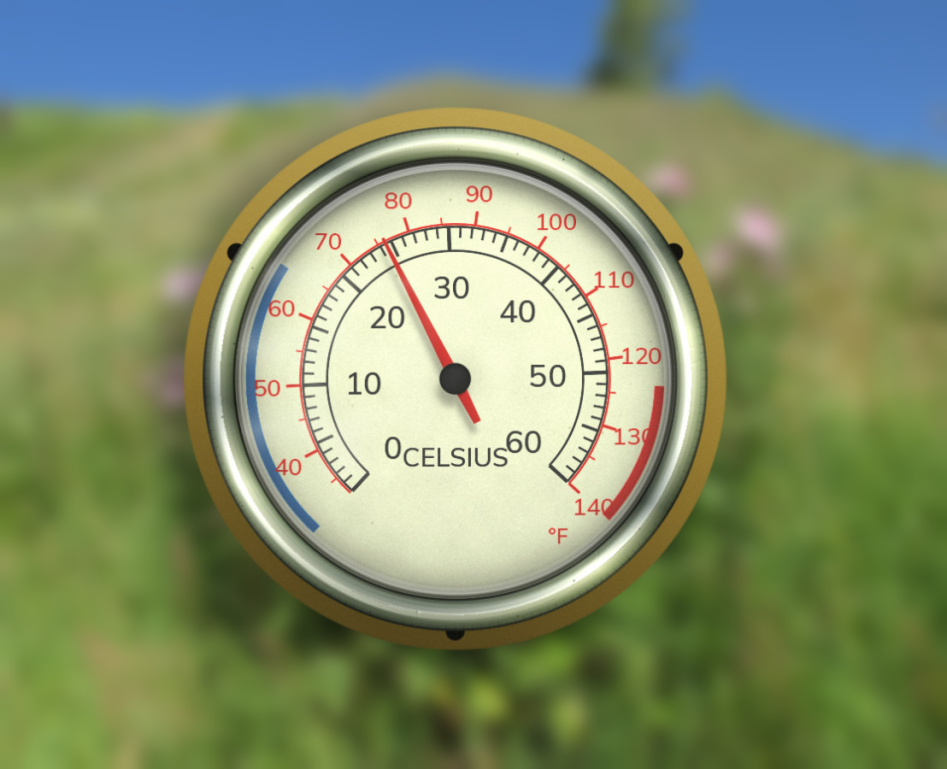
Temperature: {"value": 24.5, "unit": "°C"}
